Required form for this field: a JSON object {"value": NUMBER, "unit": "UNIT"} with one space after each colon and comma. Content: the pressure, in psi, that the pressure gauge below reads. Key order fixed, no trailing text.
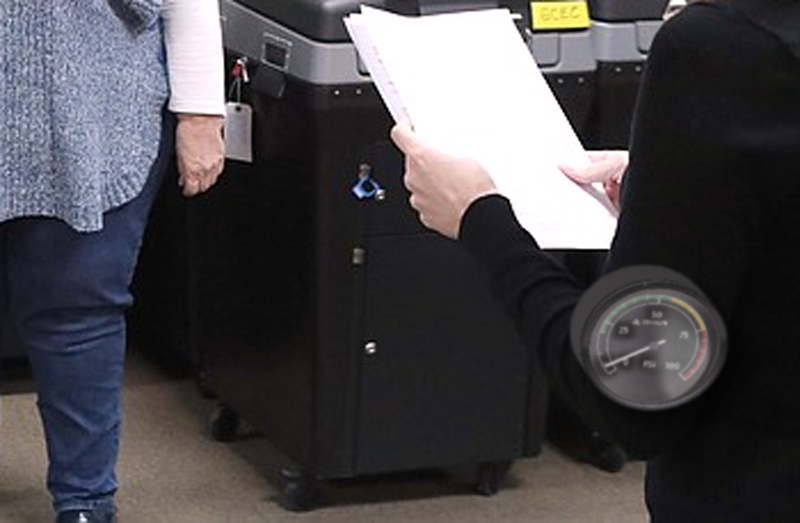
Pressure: {"value": 5, "unit": "psi"}
